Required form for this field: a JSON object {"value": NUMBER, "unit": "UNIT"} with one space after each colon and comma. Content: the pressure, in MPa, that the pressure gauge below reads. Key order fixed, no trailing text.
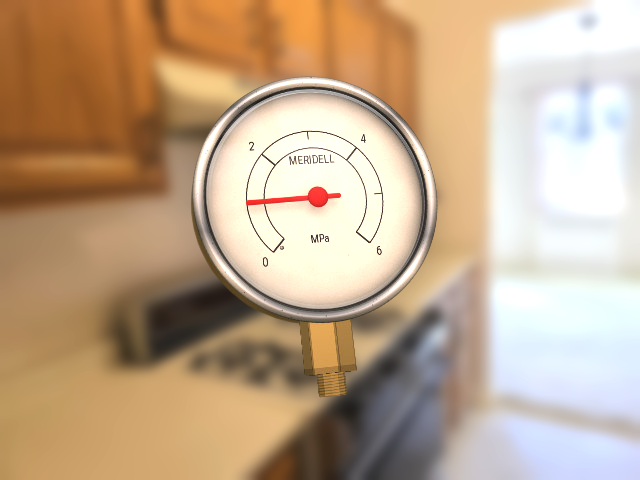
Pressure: {"value": 1, "unit": "MPa"}
